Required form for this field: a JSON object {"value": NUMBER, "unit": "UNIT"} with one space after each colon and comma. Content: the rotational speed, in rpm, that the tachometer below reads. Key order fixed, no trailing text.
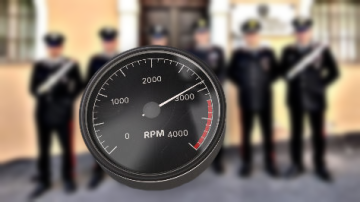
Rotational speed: {"value": 2900, "unit": "rpm"}
